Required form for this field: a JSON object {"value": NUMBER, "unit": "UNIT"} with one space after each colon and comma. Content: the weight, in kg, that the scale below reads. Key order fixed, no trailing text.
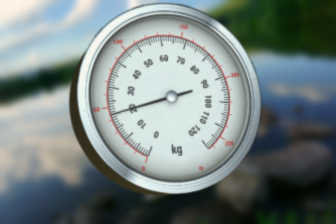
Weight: {"value": 20, "unit": "kg"}
